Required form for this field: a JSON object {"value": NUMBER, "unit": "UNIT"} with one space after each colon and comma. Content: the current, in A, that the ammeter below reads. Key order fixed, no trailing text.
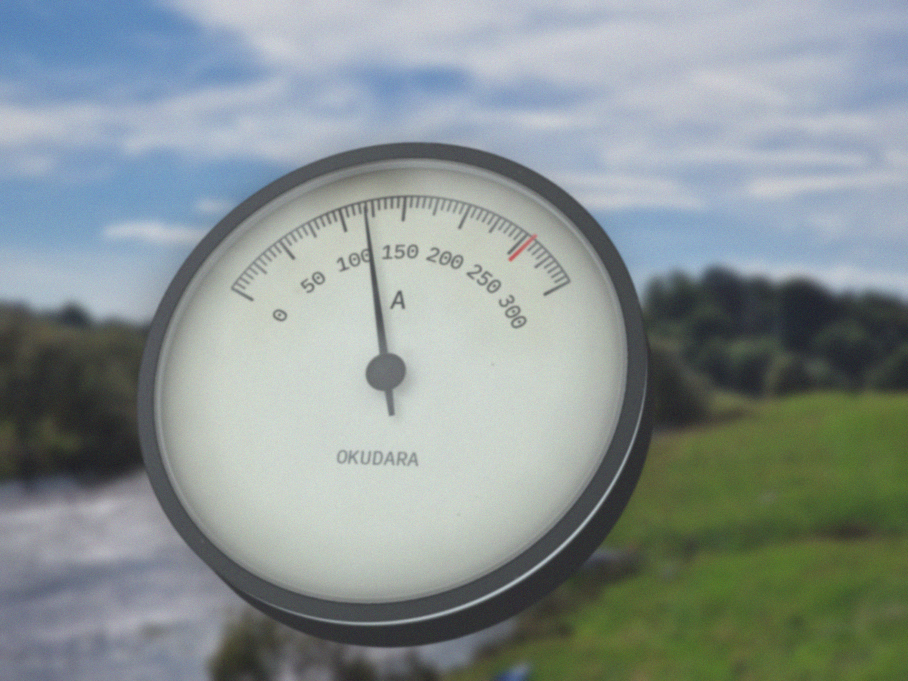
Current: {"value": 120, "unit": "A"}
